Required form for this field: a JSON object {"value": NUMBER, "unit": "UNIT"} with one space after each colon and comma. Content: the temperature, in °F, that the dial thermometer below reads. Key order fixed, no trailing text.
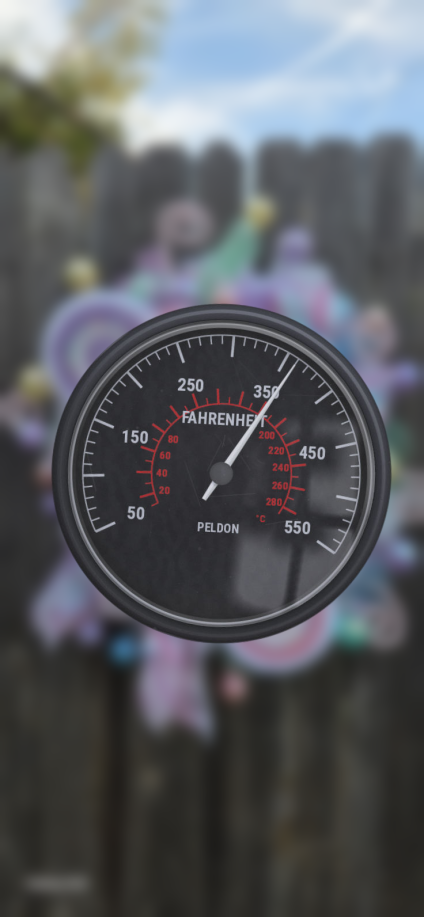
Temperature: {"value": 360, "unit": "°F"}
